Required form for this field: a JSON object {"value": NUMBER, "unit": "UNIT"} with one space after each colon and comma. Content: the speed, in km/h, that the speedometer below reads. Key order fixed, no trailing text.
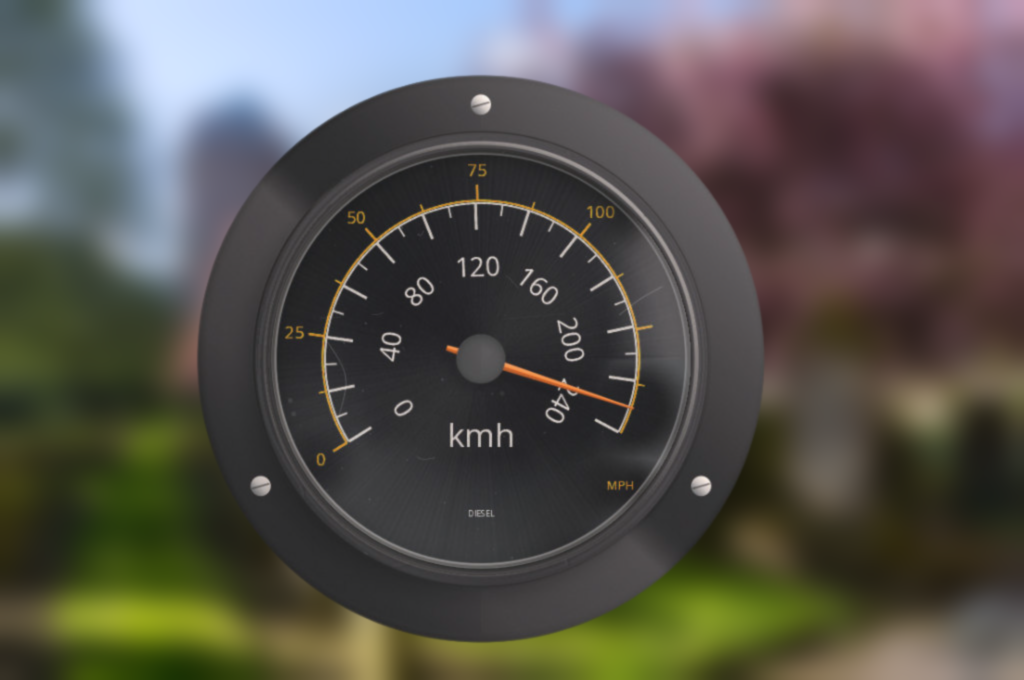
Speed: {"value": 230, "unit": "km/h"}
